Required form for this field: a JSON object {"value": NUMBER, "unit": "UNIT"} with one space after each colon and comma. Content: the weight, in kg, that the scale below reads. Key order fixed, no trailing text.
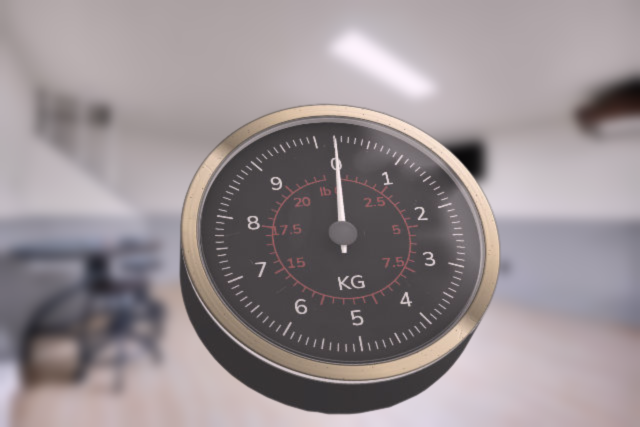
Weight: {"value": 0, "unit": "kg"}
